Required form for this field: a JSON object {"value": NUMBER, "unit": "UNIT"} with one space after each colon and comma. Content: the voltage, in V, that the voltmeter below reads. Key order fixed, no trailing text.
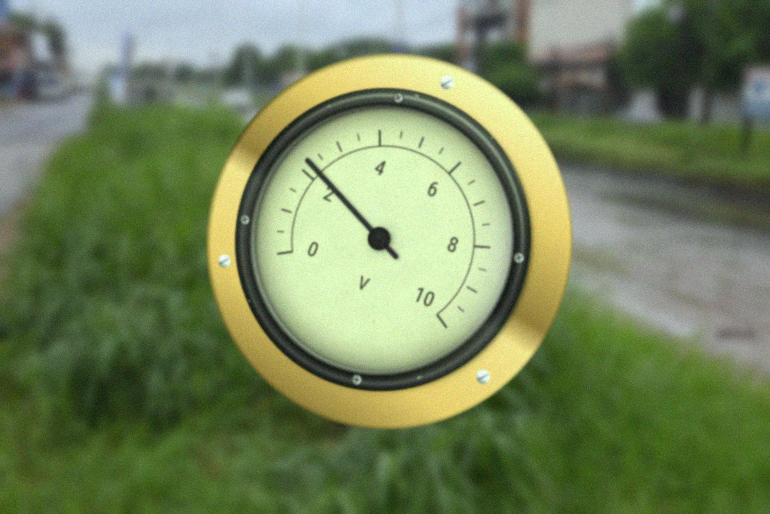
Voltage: {"value": 2.25, "unit": "V"}
